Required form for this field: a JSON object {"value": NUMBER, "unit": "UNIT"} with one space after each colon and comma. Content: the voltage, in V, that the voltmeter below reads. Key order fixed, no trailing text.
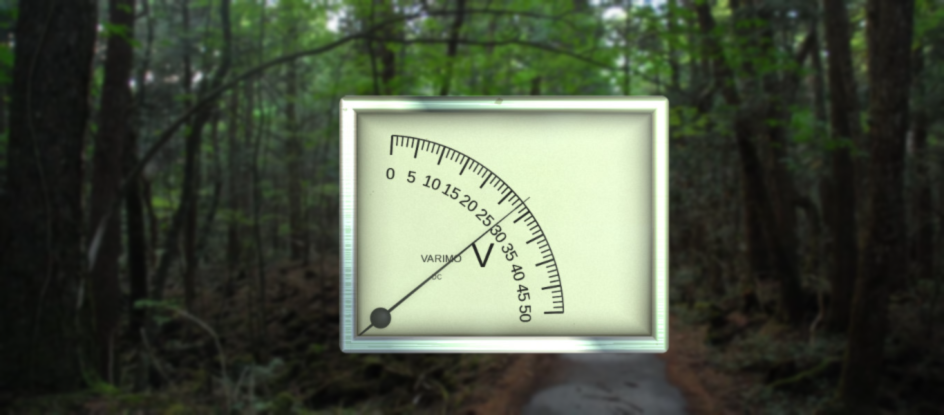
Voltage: {"value": 28, "unit": "V"}
